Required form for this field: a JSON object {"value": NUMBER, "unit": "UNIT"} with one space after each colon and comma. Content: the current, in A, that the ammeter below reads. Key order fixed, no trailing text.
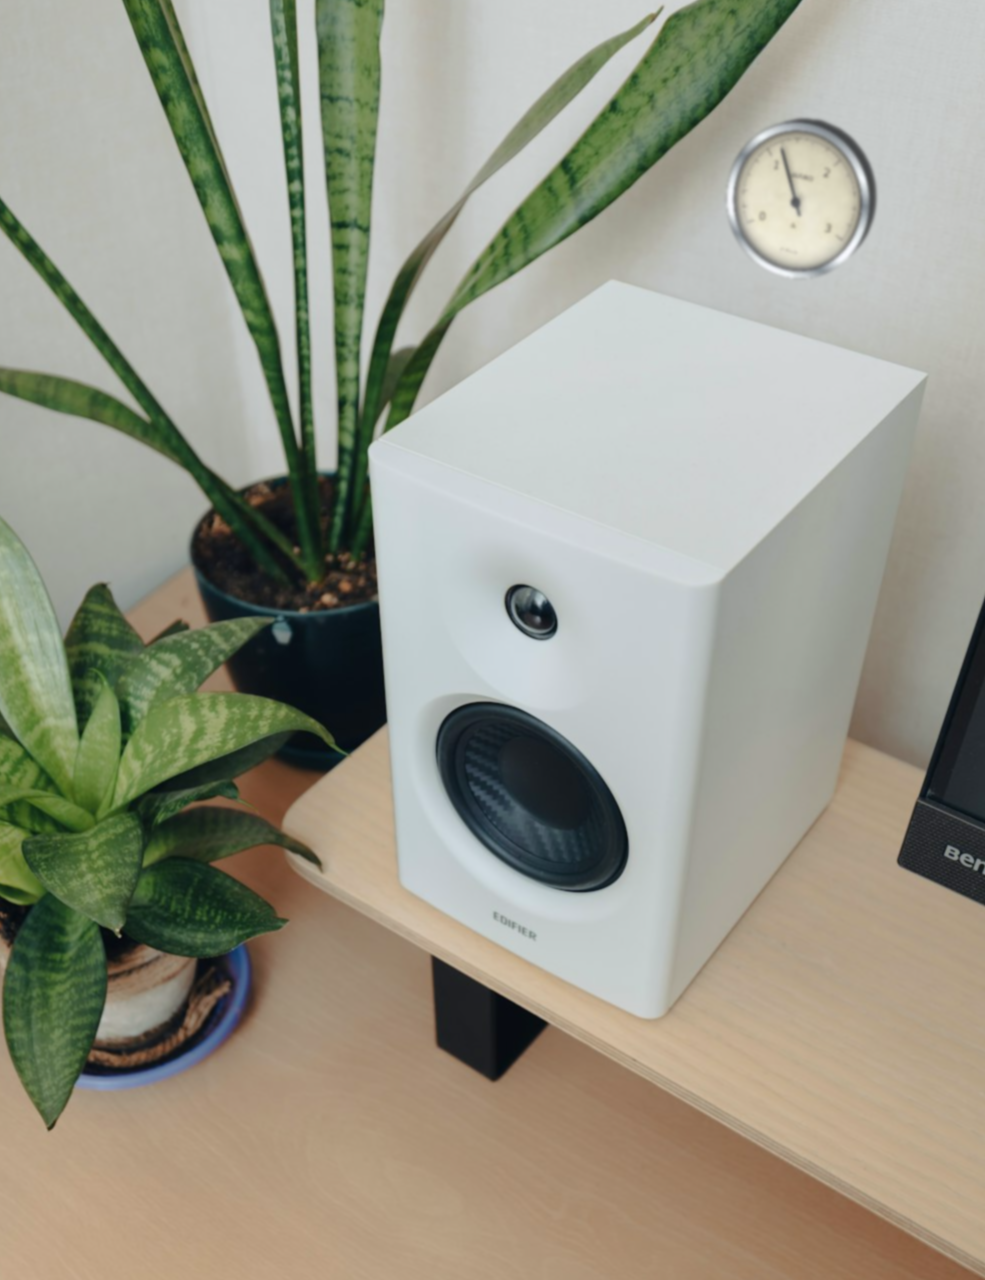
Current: {"value": 1.2, "unit": "A"}
